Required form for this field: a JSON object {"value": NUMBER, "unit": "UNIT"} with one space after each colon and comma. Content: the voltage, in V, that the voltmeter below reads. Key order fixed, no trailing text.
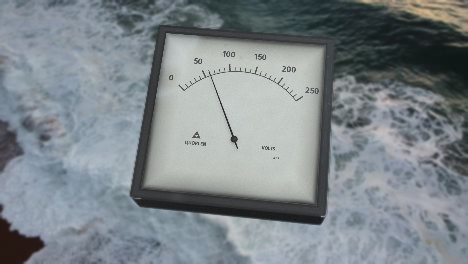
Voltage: {"value": 60, "unit": "V"}
